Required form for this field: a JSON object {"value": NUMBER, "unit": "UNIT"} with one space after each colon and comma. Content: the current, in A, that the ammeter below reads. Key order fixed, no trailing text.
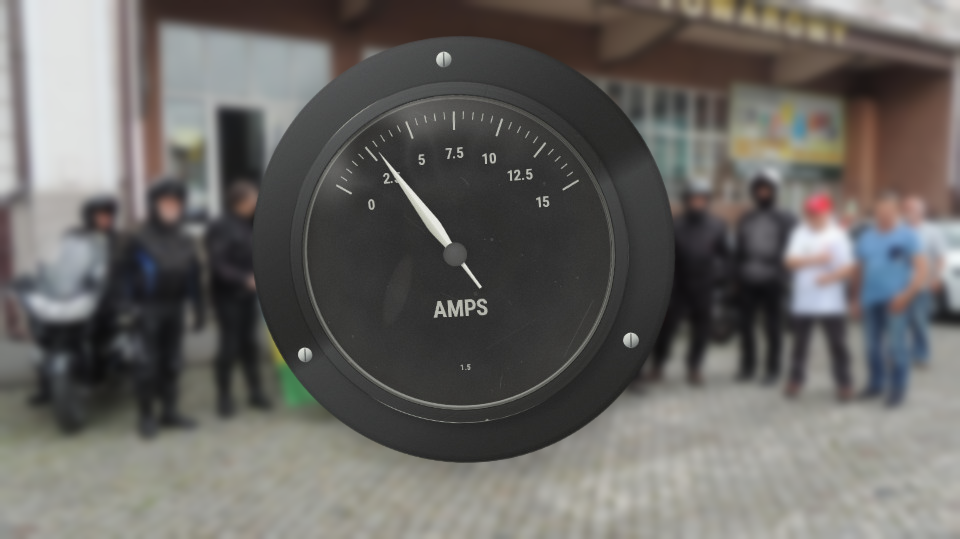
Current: {"value": 3, "unit": "A"}
